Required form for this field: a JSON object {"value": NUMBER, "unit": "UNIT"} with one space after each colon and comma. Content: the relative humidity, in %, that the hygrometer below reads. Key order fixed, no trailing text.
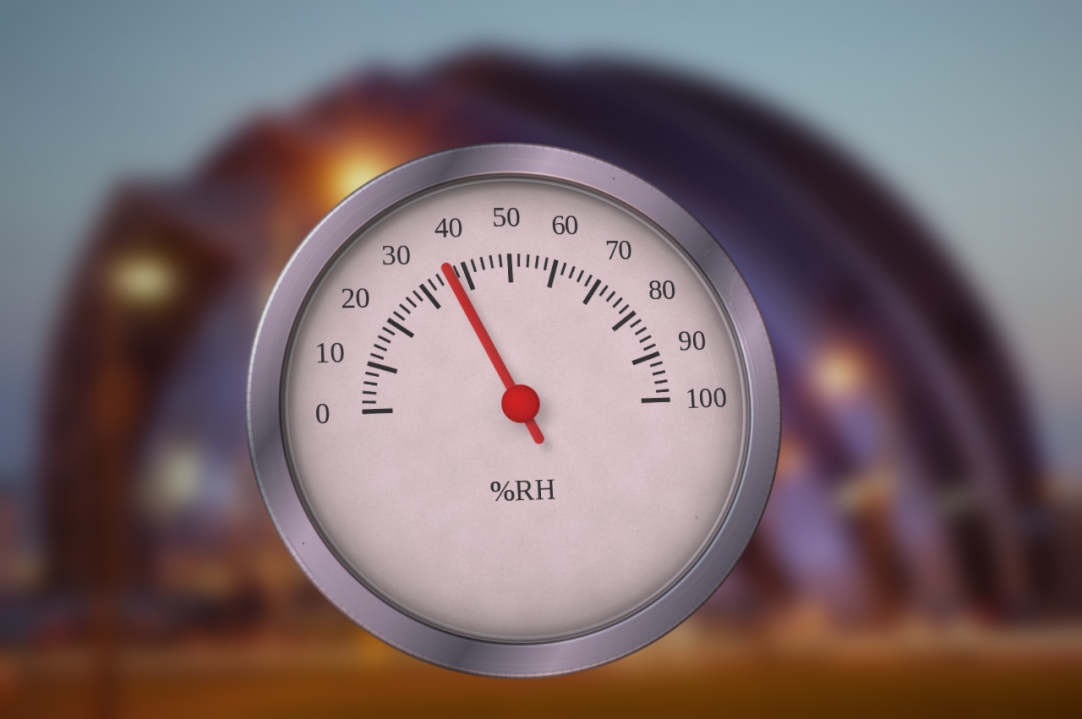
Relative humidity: {"value": 36, "unit": "%"}
